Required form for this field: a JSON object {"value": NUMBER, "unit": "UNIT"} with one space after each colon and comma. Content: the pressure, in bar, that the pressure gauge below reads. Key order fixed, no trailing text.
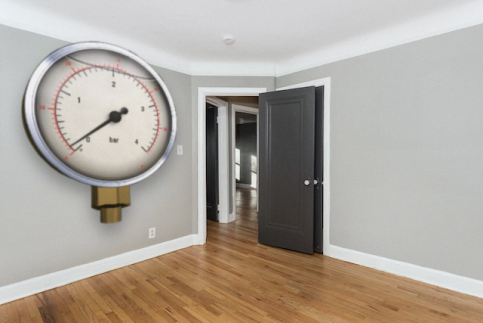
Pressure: {"value": 0.1, "unit": "bar"}
